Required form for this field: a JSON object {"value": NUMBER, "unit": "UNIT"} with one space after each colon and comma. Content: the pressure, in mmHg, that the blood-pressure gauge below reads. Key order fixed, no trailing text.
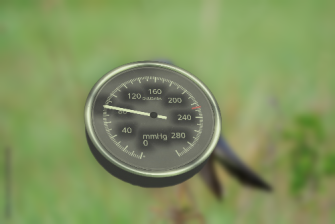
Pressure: {"value": 80, "unit": "mmHg"}
